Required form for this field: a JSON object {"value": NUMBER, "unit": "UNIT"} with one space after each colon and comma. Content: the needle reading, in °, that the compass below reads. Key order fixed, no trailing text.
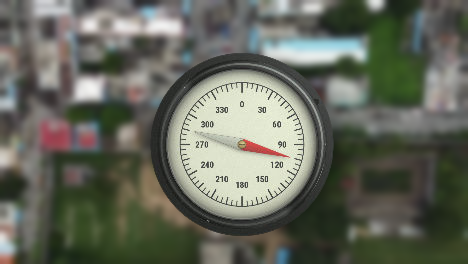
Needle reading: {"value": 105, "unit": "°"}
